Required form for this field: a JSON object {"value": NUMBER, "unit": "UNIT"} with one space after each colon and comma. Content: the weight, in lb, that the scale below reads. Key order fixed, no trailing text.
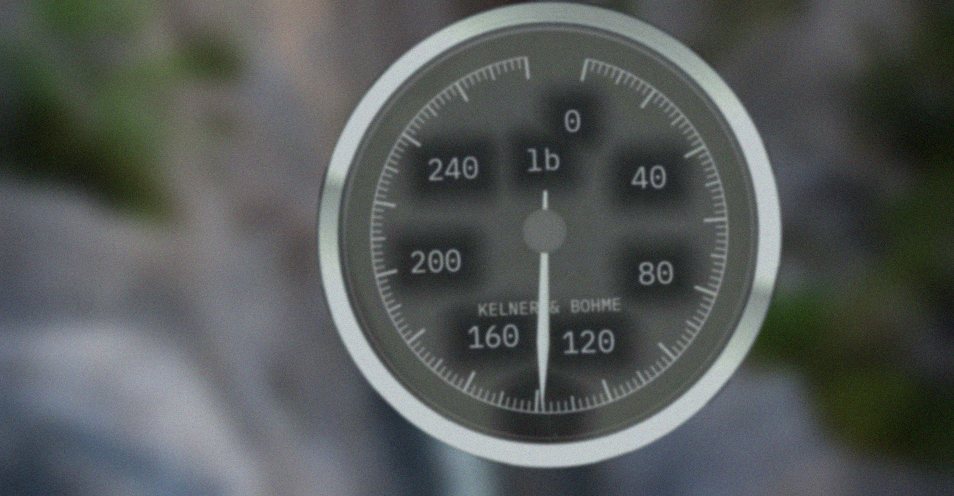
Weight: {"value": 138, "unit": "lb"}
